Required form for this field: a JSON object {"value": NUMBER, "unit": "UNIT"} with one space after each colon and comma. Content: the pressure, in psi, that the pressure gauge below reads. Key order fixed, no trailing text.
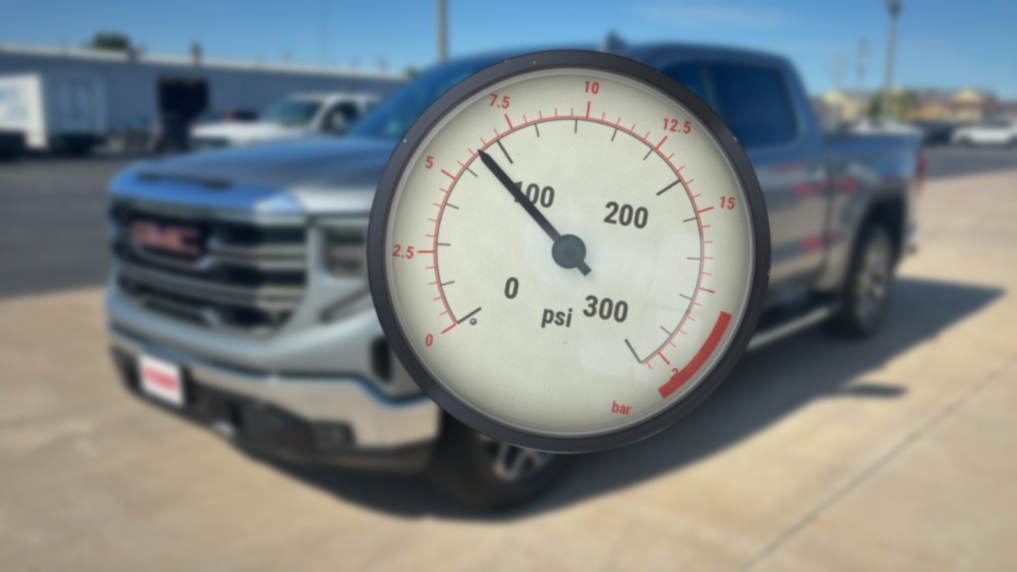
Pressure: {"value": 90, "unit": "psi"}
